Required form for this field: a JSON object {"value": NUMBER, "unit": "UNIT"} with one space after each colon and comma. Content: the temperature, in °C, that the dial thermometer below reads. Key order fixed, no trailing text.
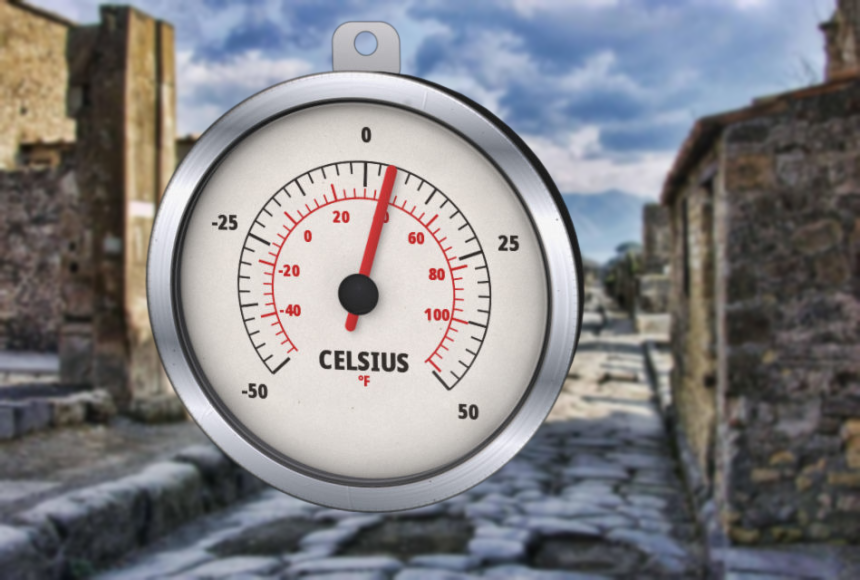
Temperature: {"value": 5, "unit": "°C"}
